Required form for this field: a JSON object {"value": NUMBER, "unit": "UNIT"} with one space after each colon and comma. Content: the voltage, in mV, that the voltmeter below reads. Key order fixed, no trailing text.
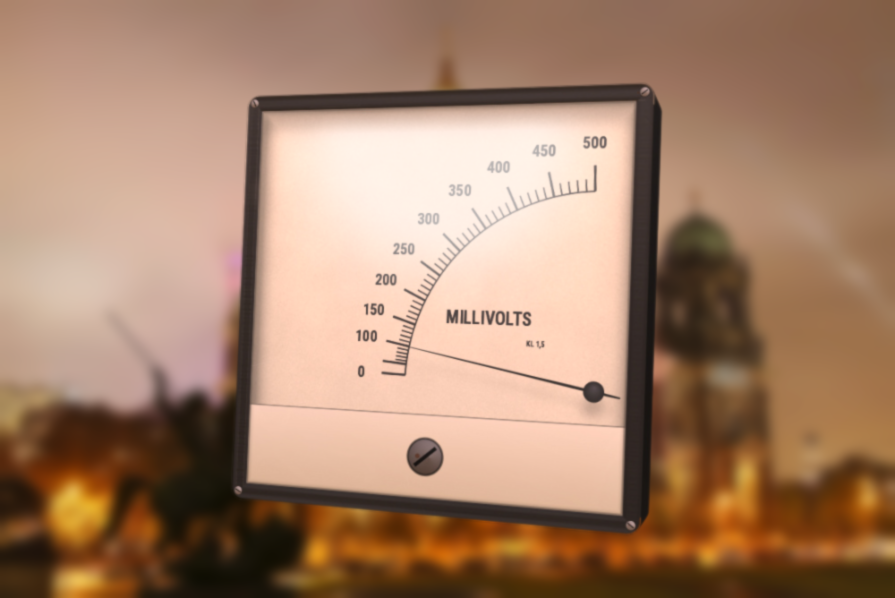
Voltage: {"value": 100, "unit": "mV"}
